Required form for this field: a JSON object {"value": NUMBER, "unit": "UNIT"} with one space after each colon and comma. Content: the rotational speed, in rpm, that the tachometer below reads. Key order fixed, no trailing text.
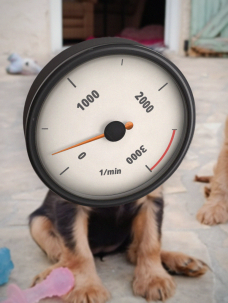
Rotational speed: {"value": 250, "unit": "rpm"}
